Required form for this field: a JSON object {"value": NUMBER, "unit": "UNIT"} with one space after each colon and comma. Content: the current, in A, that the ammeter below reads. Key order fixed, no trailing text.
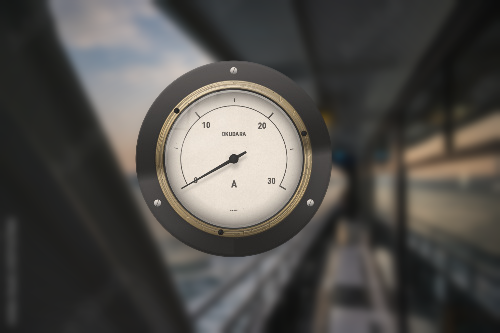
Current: {"value": 0, "unit": "A"}
